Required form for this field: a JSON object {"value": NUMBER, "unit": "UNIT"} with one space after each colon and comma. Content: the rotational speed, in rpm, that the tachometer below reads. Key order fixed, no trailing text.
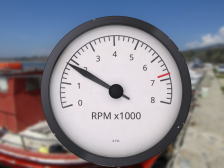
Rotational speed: {"value": 1800, "unit": "rpm"}
